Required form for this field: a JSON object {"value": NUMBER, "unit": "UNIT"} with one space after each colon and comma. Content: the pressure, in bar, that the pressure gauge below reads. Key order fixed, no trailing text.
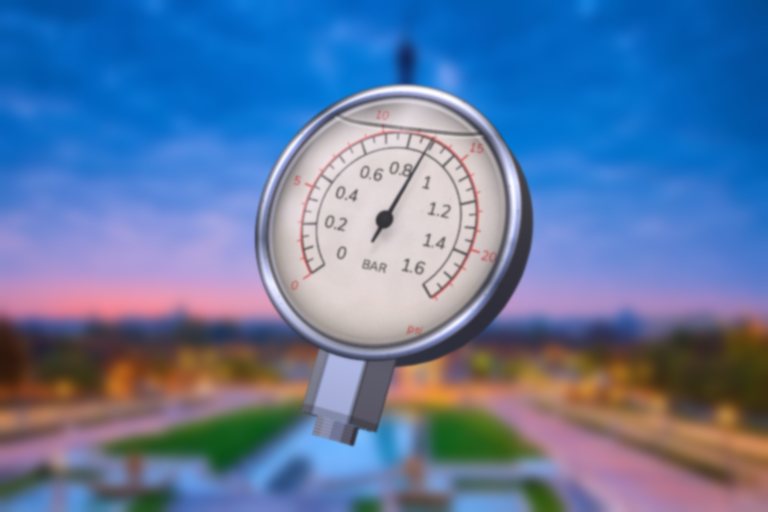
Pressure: {"value": 0.9, "unit": "bar"}
